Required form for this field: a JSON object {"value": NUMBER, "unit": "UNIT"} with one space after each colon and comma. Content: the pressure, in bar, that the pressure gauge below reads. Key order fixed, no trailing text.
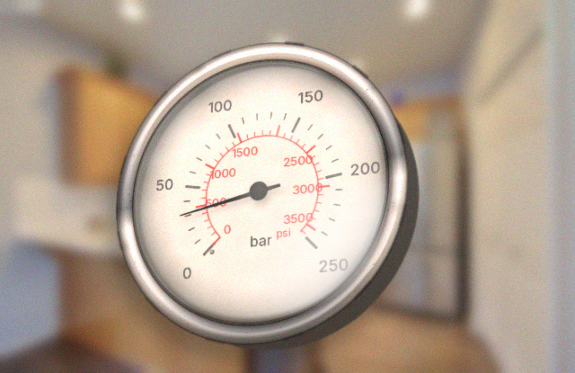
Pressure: {"value": 30, "unit": "bar"}
